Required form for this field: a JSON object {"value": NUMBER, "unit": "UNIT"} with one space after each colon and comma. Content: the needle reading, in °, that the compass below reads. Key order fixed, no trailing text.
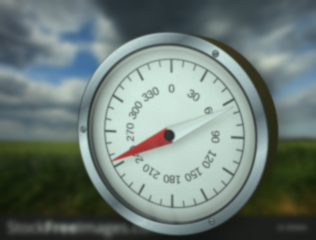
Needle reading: {"value": 245, "unit": "°"}
